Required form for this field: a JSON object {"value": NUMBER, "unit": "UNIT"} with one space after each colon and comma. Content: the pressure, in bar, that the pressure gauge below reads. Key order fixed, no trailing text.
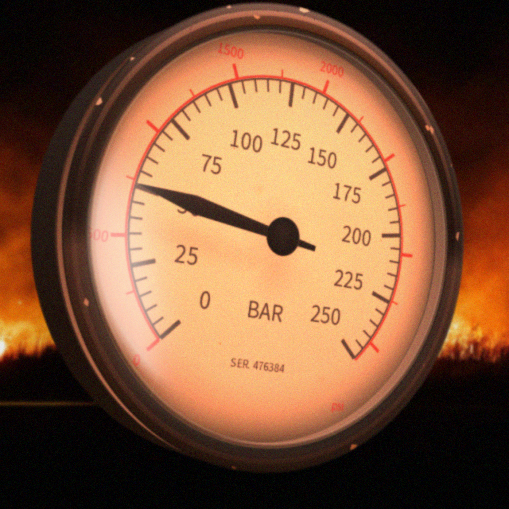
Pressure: {"value": 50, "unit": "bar"}
